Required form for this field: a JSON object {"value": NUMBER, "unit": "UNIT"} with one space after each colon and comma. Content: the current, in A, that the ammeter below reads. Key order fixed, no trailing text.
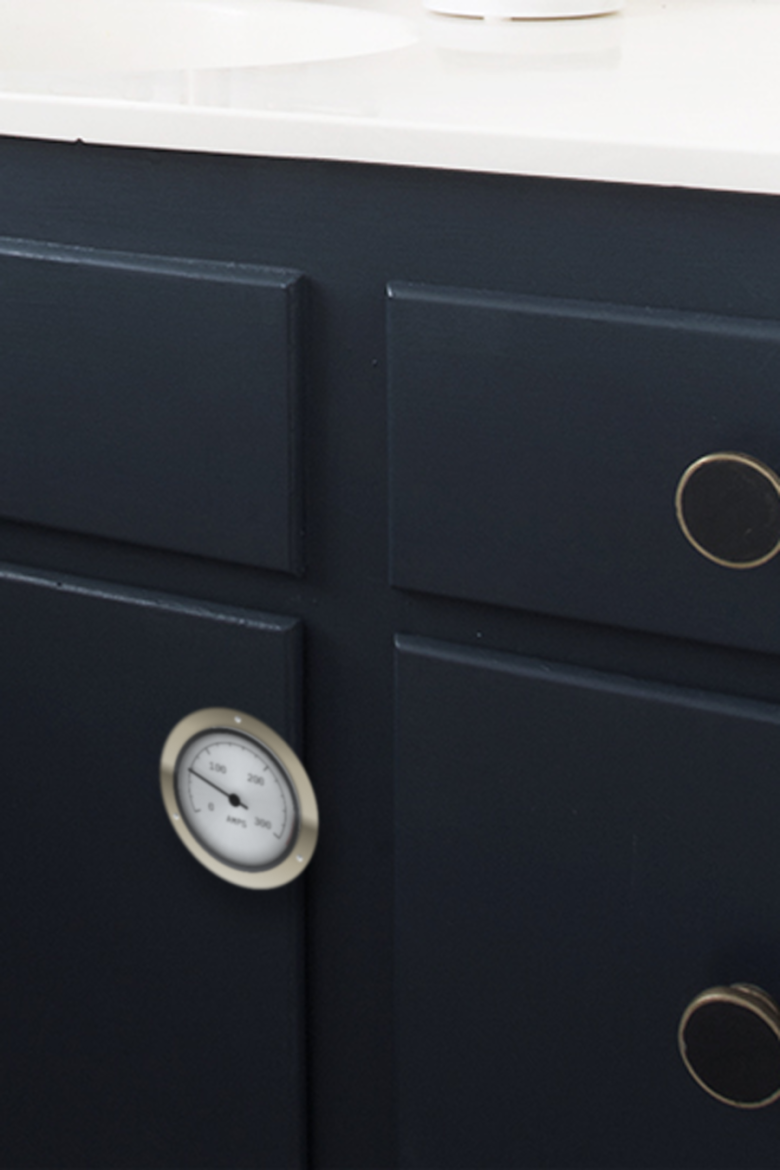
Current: {"value": 60, "unit": "A"}
